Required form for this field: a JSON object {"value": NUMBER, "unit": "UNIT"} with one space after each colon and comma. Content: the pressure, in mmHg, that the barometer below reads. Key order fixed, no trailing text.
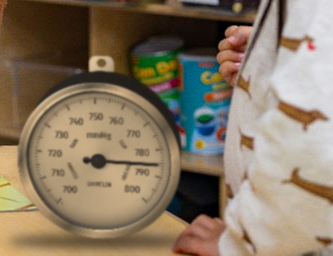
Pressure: {"value": 785, "unit": "mmHg"}
